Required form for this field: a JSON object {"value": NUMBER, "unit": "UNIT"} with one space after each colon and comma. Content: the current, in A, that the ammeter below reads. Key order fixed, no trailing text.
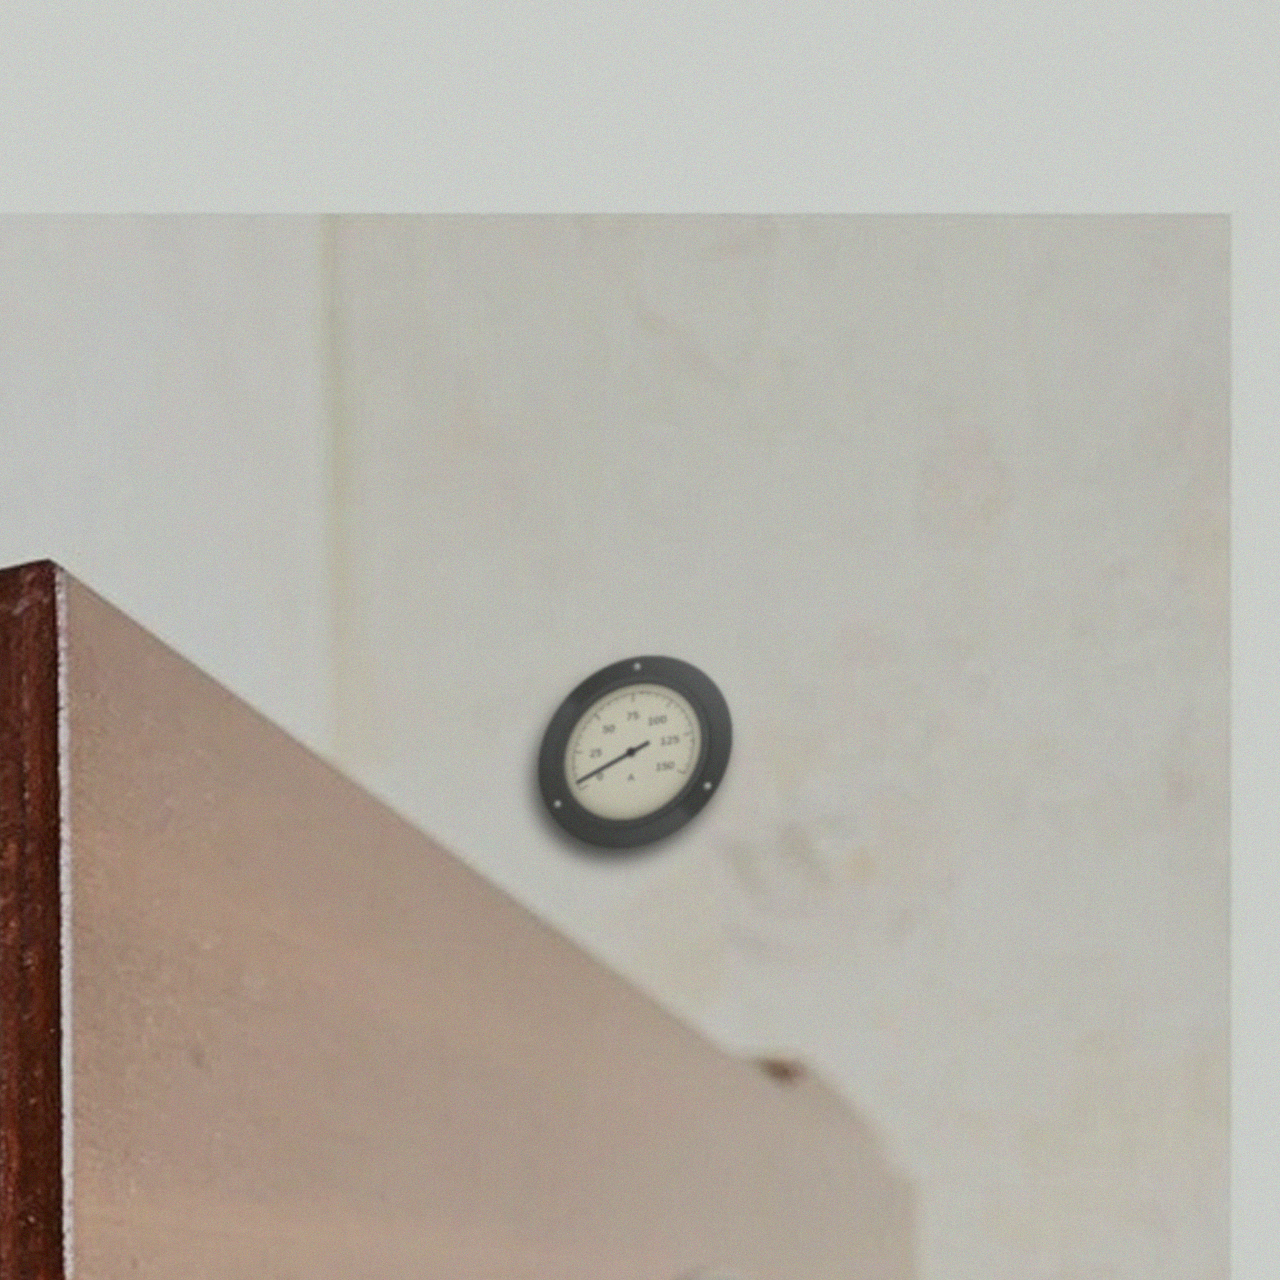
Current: {"value": 5, "unit": "A"}
